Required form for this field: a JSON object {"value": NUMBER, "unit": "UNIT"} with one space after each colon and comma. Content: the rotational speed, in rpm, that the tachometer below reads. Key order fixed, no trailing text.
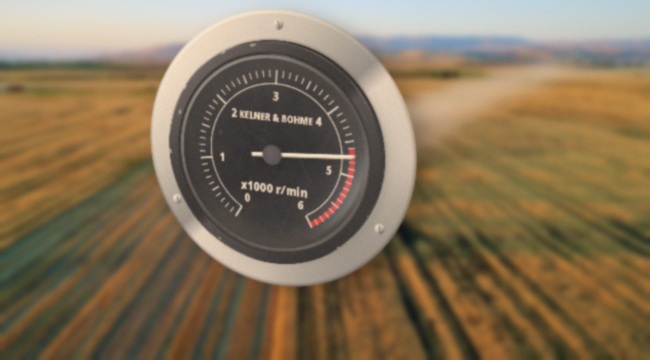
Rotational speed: {"value": 4700, "unit": "rpm"}
